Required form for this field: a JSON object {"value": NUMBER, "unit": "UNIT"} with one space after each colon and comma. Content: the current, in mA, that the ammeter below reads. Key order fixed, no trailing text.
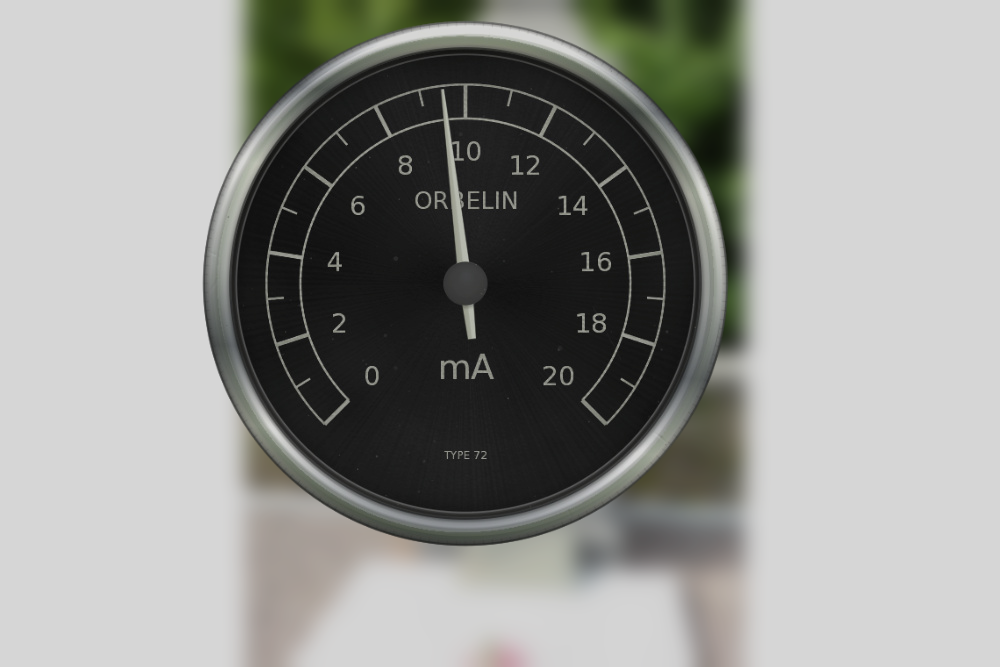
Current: {"value": 9.5, "unit": "mA"}
